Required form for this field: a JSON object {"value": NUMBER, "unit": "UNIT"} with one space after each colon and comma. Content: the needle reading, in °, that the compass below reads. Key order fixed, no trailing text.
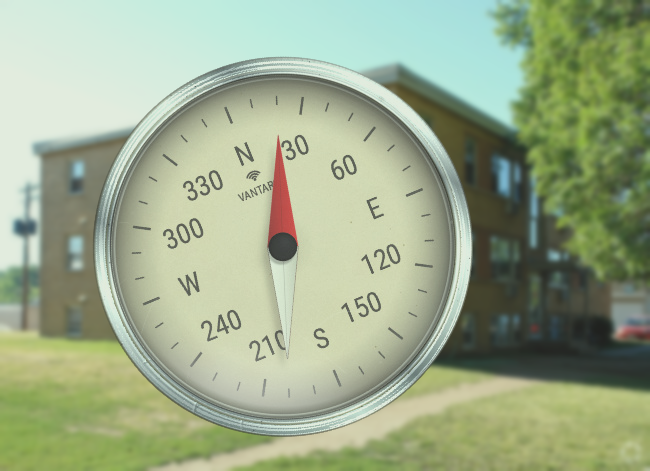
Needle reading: {"value": 20, "unit": "°"}
